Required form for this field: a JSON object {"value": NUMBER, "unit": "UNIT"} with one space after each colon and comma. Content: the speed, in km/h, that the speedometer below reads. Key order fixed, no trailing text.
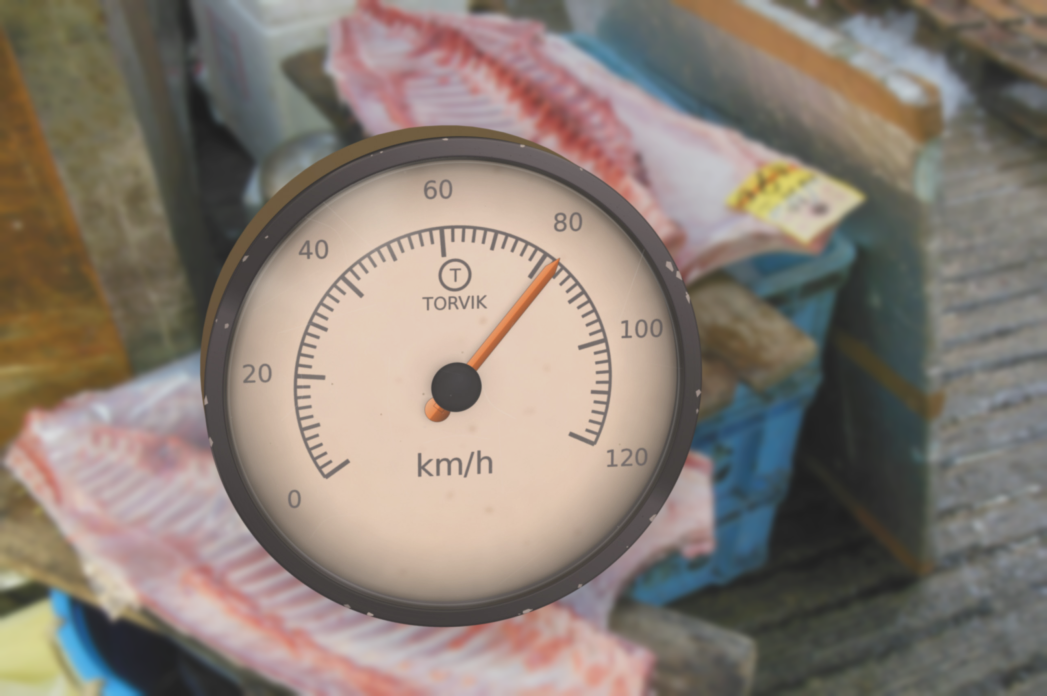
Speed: {"value": 82, "unit": "km/h"}
